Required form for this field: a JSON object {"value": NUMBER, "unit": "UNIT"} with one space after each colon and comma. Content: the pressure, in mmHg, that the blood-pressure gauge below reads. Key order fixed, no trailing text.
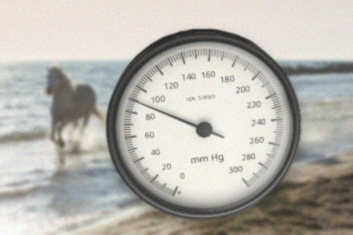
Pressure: {"value": 90, "unit": "mmHg"}
